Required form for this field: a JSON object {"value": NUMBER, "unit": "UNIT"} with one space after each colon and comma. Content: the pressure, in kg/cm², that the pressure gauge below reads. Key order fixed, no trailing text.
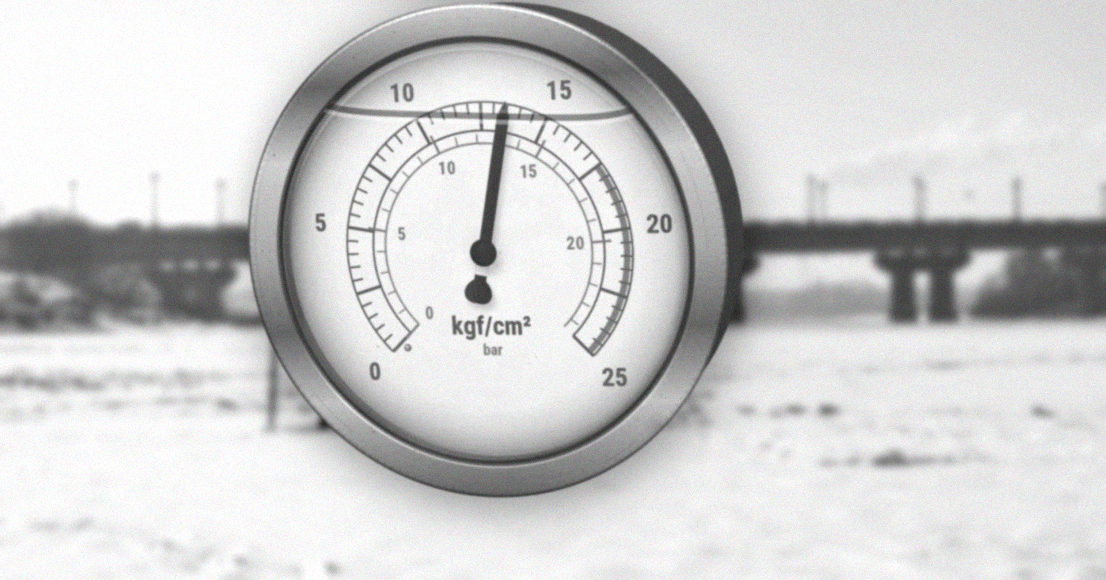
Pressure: {"value": 13.5, "unit": "kg/cm²"}
